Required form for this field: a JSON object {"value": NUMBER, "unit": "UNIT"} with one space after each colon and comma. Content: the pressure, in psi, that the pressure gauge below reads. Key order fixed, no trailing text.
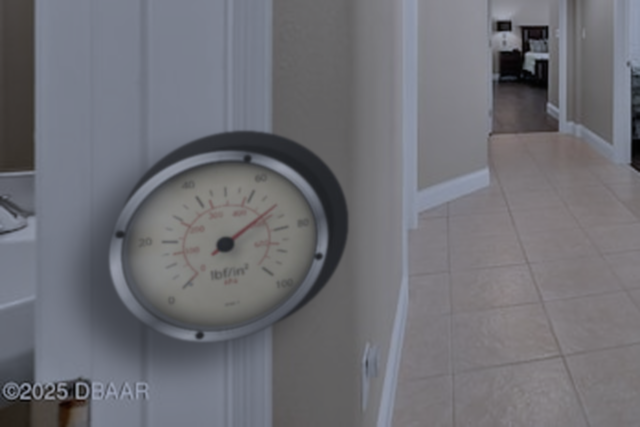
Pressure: {"value": 70, "unit": "psi"}
